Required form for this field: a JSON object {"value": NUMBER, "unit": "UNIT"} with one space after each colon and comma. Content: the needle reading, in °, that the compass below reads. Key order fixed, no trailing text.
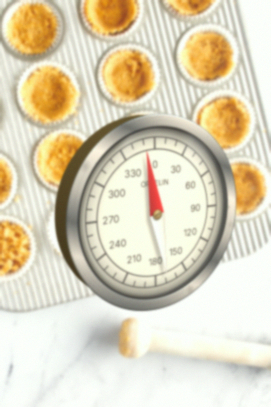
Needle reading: {"value": 350, "unit": "°"}
